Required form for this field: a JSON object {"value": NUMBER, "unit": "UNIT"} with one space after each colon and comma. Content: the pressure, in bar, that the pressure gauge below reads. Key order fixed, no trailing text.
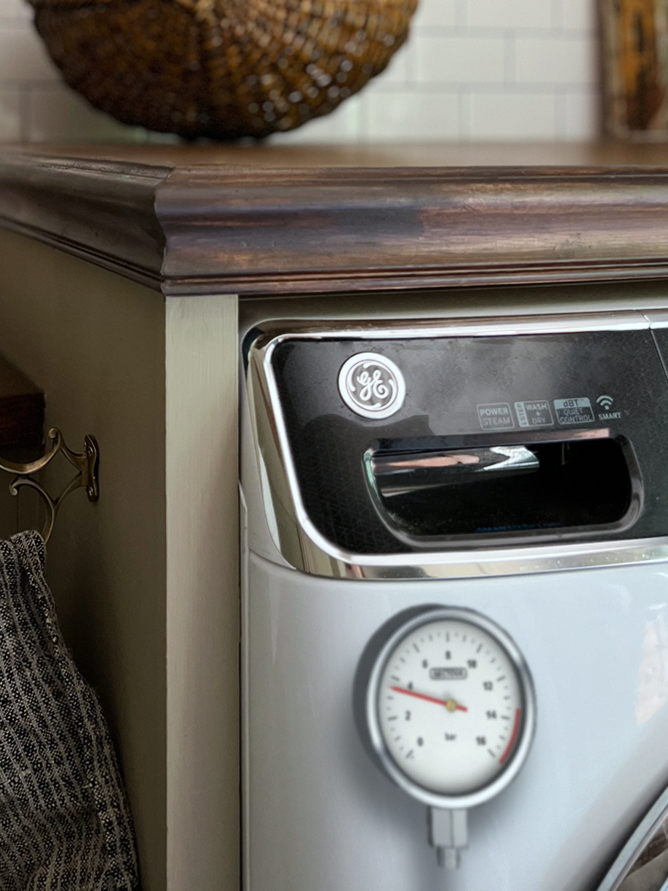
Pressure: {"value": 3.5, "unit": "bar"}
